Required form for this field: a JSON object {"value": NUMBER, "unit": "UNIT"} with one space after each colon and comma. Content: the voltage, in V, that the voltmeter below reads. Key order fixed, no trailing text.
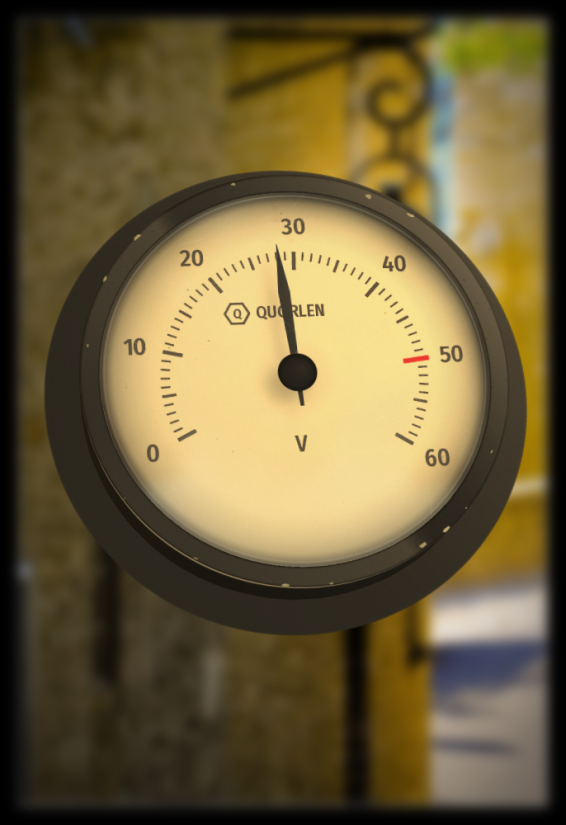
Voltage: {"value": 28, "unit": "V"}
